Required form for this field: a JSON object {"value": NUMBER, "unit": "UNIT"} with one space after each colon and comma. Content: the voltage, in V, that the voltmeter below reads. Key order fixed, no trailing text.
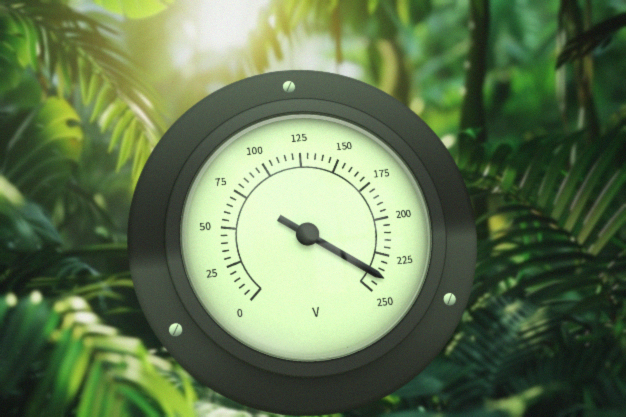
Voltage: {"value": 240, "unit": "V"}
